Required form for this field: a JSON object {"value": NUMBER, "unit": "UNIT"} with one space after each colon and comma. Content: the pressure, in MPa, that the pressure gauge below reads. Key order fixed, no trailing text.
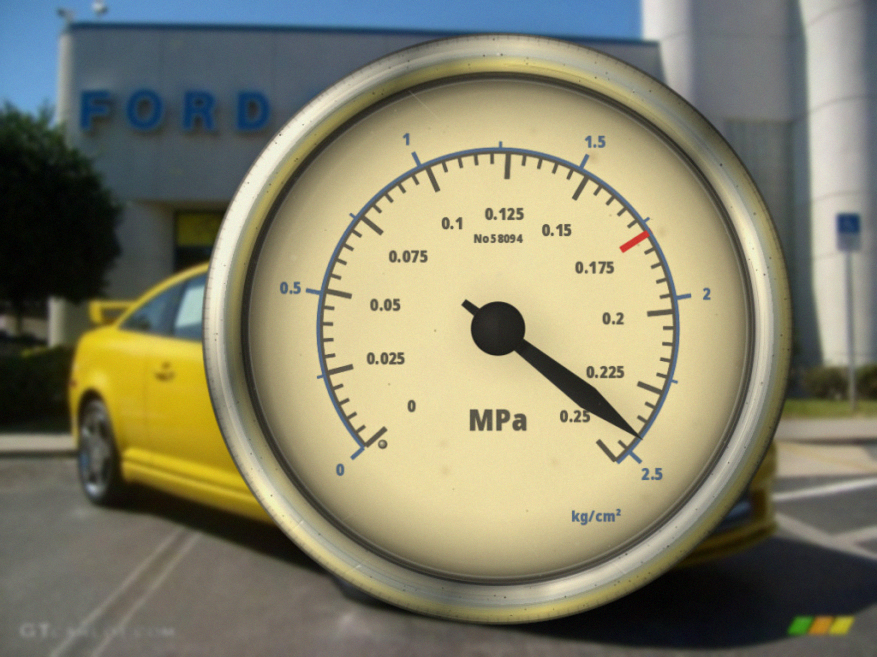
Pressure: {"value": 0.24, "unit": "MPa"}
